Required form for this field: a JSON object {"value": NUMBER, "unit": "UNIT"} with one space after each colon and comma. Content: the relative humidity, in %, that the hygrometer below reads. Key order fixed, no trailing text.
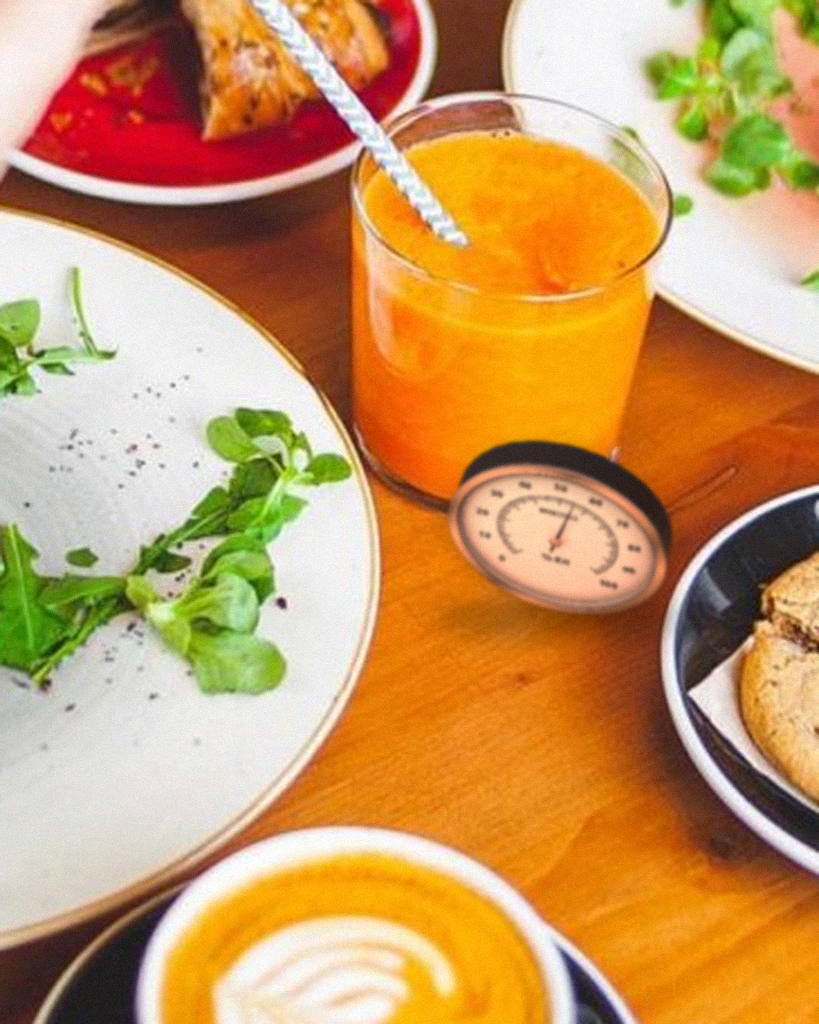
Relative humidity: {"value": 55, "unit": "%"}
